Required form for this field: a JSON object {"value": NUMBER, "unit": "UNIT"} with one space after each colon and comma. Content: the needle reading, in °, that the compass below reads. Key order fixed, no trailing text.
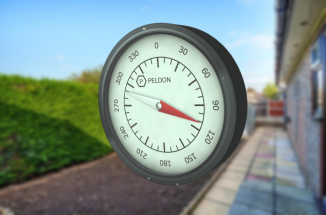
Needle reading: {"value": 110, "unit": "°"}
